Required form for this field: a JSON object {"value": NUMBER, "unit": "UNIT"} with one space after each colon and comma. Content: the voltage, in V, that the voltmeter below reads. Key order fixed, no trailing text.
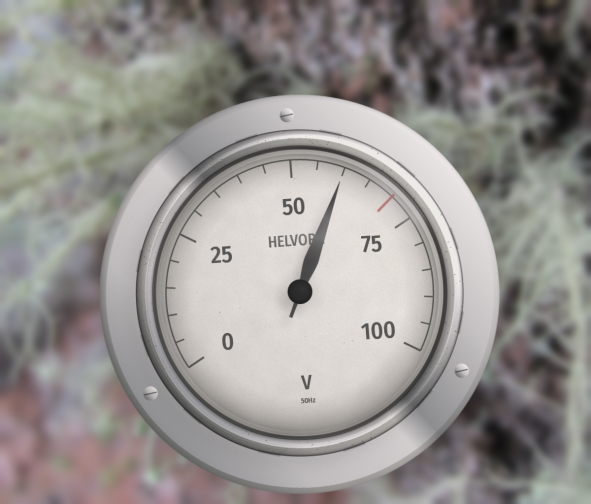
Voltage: {"value": 60, "unit": "V"}
